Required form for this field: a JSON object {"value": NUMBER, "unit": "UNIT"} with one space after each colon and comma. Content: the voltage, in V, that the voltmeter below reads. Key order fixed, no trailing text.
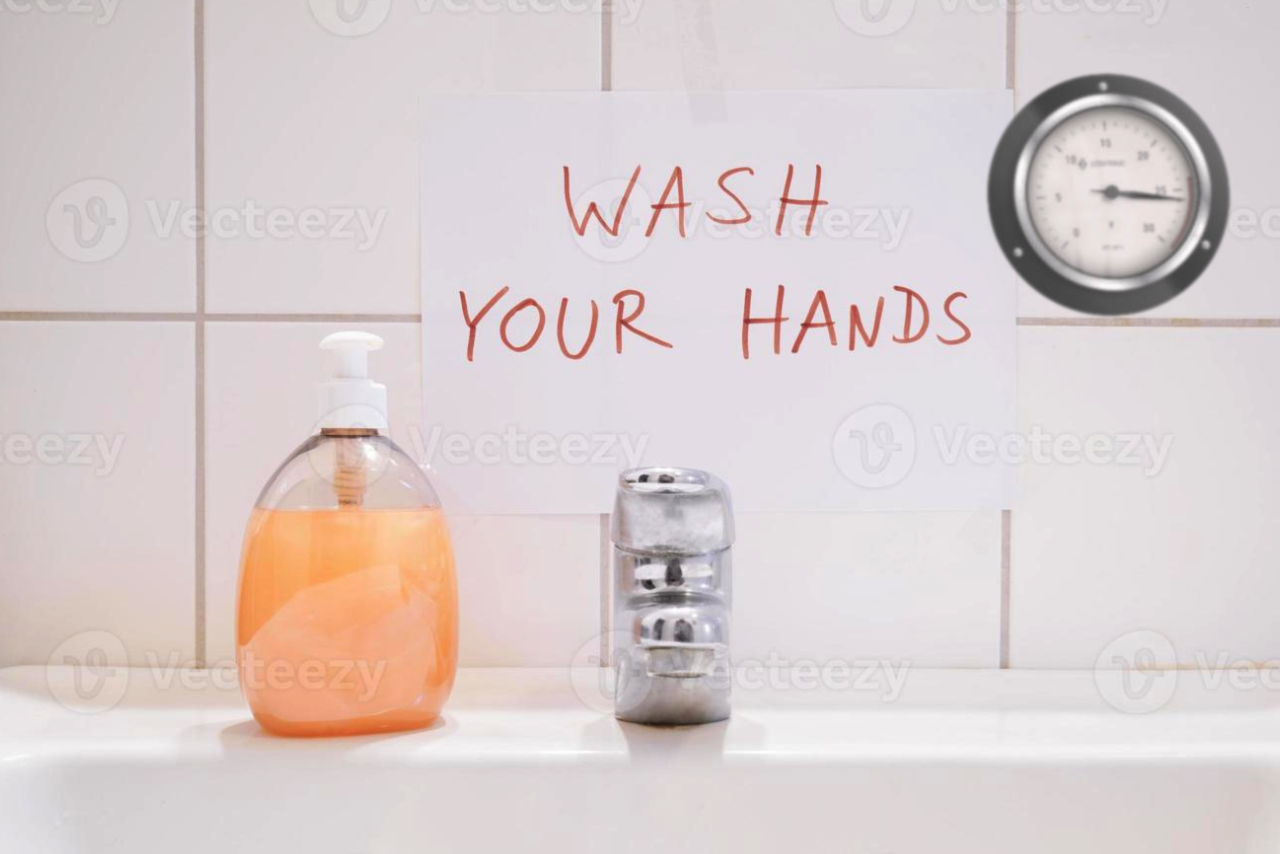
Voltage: {"value": 26, "unit": "V"}
